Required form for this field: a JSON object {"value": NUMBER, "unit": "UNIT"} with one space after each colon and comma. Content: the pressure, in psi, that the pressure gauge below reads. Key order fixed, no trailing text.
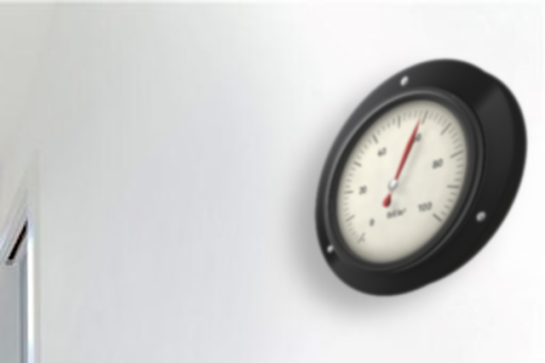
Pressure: {"value": 60, "unit": "psi"}
